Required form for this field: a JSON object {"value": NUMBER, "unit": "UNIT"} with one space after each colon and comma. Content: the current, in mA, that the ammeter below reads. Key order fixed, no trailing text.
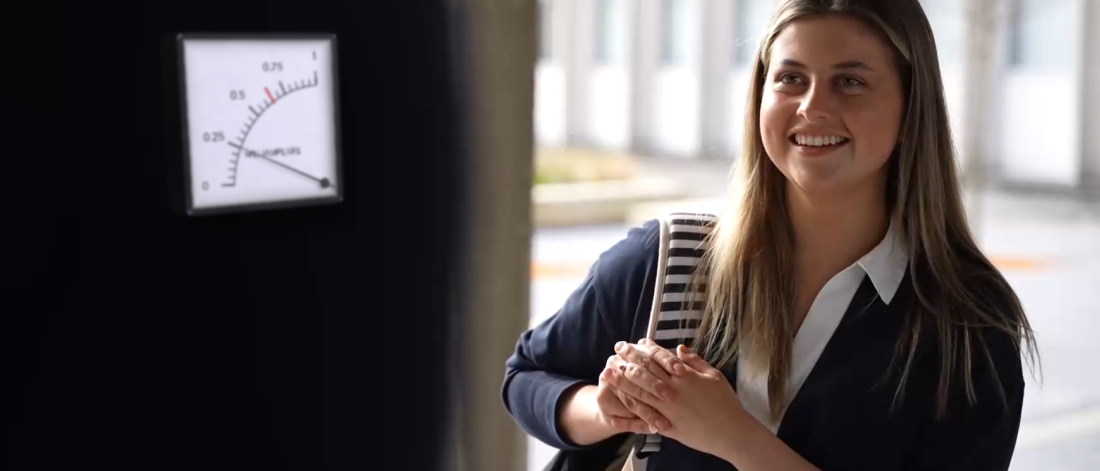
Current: {"value": 0.25, "unit": "mA"}
